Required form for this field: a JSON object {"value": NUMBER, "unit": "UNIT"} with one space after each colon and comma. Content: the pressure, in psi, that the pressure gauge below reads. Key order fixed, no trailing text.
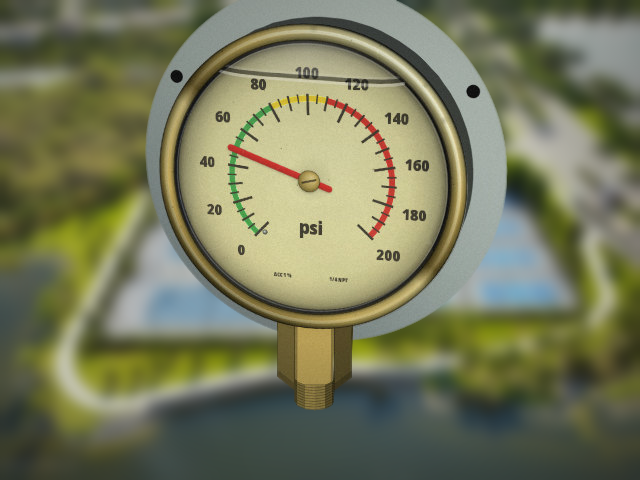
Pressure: {"value": 50, "unit": "psi"}
